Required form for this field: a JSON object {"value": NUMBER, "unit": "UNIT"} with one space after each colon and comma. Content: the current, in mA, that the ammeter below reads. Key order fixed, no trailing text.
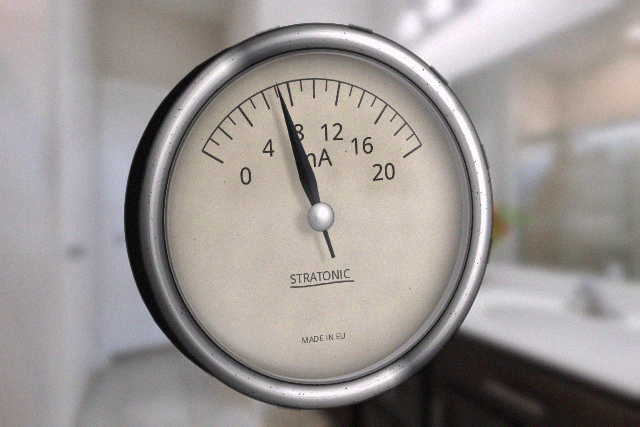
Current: {"value": 7, "unit": "mA"}
